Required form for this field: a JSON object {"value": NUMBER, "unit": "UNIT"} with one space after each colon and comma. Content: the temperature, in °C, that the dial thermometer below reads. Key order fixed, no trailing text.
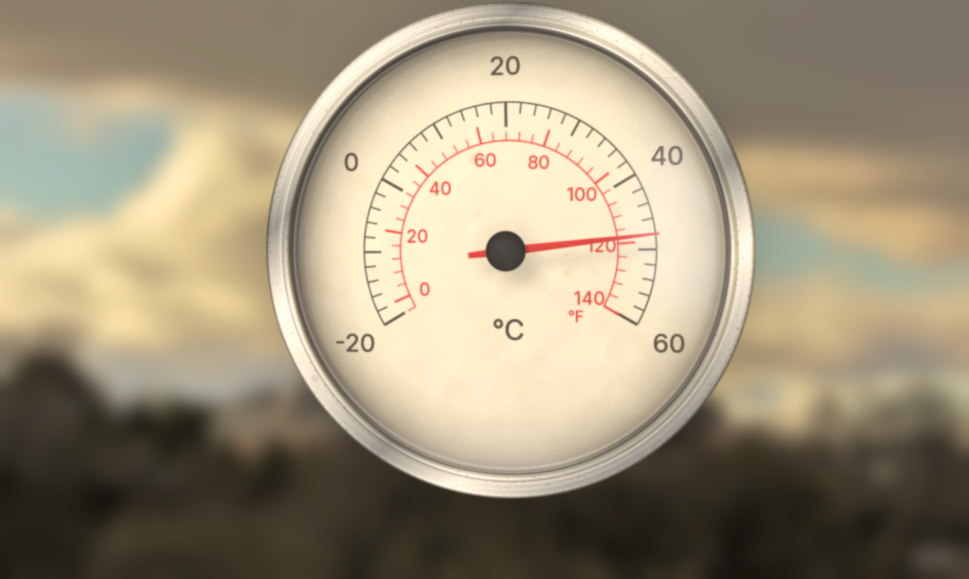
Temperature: {"value": 48, "unit": "°C"}
